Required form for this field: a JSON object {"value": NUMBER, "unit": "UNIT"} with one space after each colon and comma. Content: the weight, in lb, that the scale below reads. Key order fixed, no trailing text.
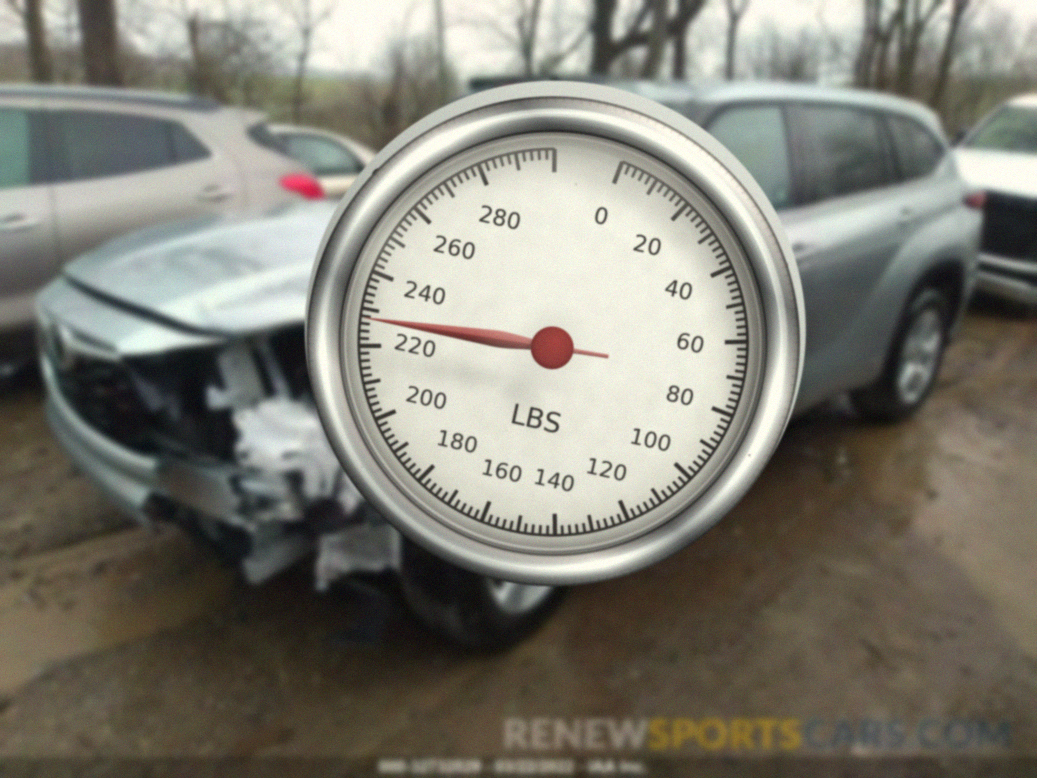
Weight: {"value": 228, "unit": "lb"}
